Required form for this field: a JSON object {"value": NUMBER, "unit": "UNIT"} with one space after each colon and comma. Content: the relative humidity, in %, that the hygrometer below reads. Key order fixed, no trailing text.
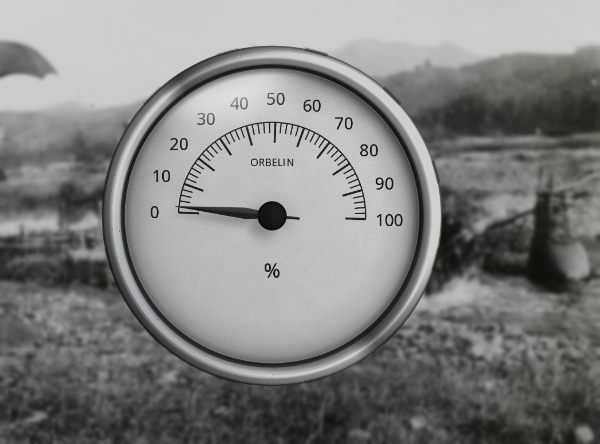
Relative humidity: {"value": 2, "unit": "%"}
